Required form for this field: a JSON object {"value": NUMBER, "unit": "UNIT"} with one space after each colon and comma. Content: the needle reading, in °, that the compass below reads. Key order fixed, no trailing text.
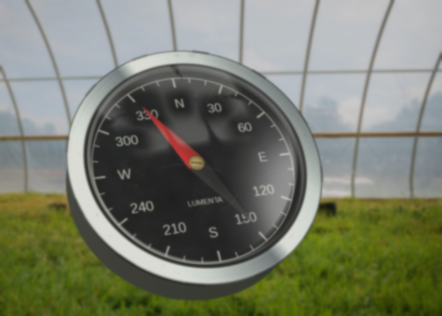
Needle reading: {"value": 330, "unit": "°"}
